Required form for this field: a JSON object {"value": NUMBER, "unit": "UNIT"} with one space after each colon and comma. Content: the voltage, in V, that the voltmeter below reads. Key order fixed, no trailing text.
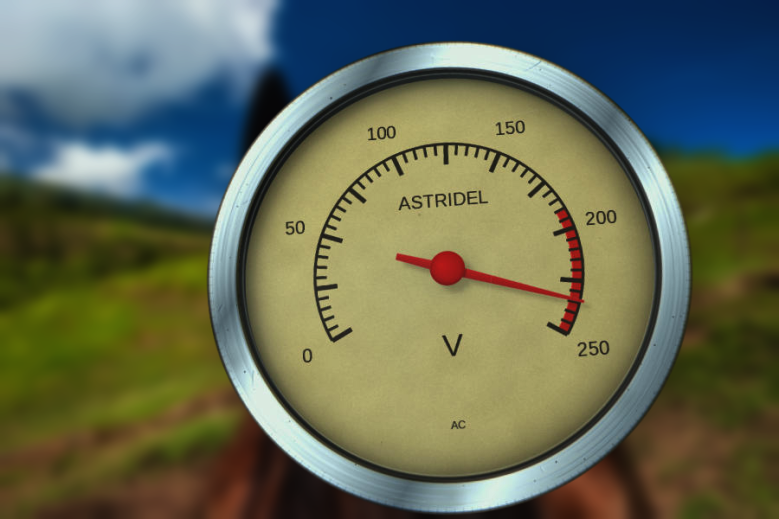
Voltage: {"value": 235, "unit": "V"}
